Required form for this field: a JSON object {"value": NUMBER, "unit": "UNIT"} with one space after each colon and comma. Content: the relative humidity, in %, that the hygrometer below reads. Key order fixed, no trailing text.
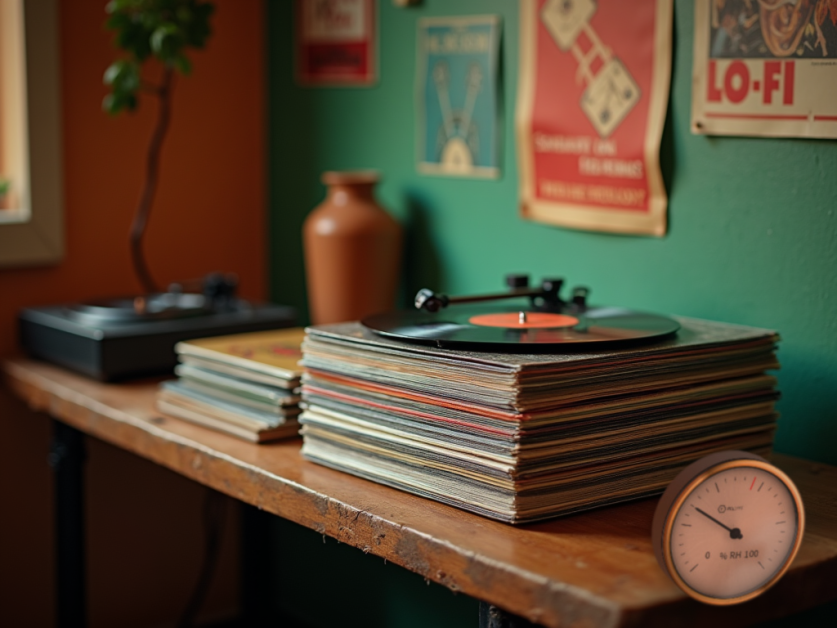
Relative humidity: {"value": 28, "unit": "%"}
